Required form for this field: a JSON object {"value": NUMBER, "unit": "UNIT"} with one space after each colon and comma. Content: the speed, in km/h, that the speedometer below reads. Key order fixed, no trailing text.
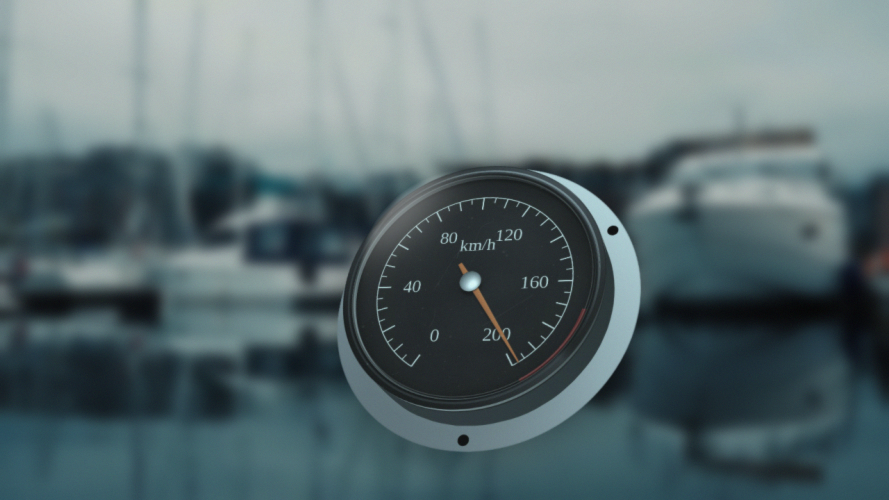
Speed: {"value": 197.5, "unit": "km/h"}
